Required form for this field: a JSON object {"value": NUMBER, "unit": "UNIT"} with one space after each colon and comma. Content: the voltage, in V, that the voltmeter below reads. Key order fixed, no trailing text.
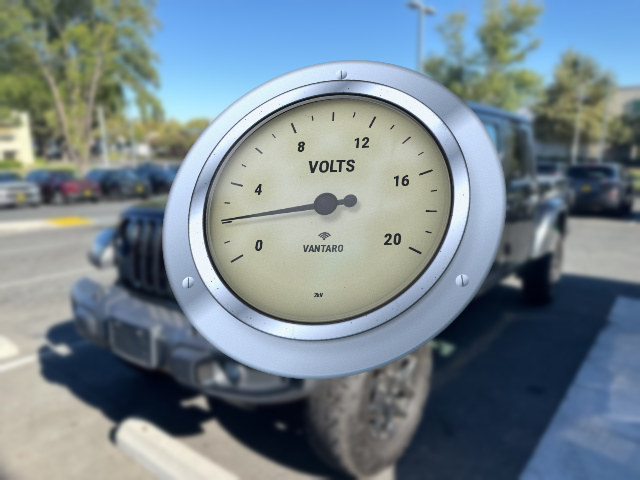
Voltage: {"value": 2, "unit": "V"}
